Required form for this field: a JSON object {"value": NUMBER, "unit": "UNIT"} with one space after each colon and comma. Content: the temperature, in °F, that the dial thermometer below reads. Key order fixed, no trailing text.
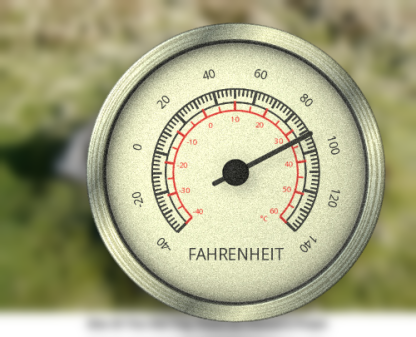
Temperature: {"value": 92, "unit": "°F"}
